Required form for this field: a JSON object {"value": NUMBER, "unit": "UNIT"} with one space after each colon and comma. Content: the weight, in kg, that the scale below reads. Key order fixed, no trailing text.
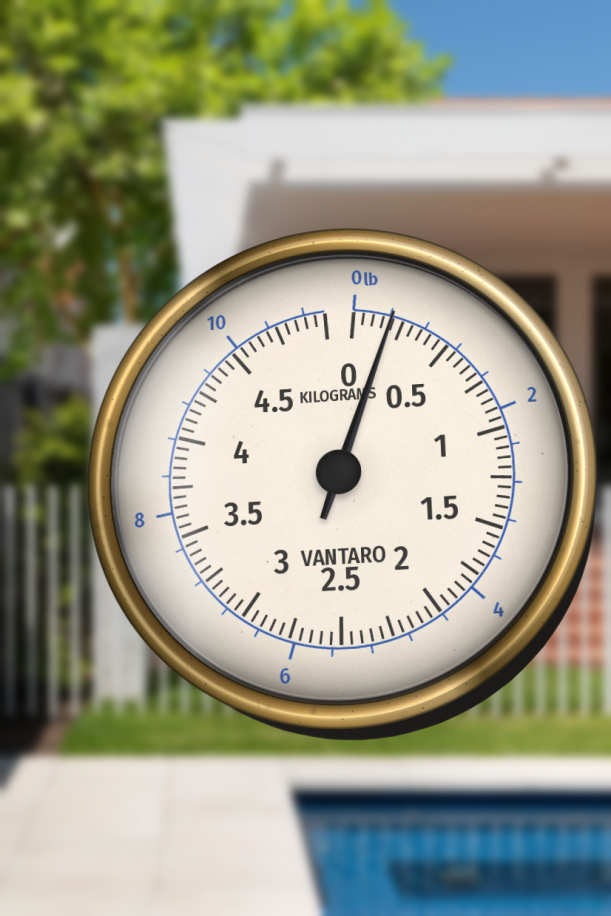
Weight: {"value": 0.2, "unit": "kg"}
